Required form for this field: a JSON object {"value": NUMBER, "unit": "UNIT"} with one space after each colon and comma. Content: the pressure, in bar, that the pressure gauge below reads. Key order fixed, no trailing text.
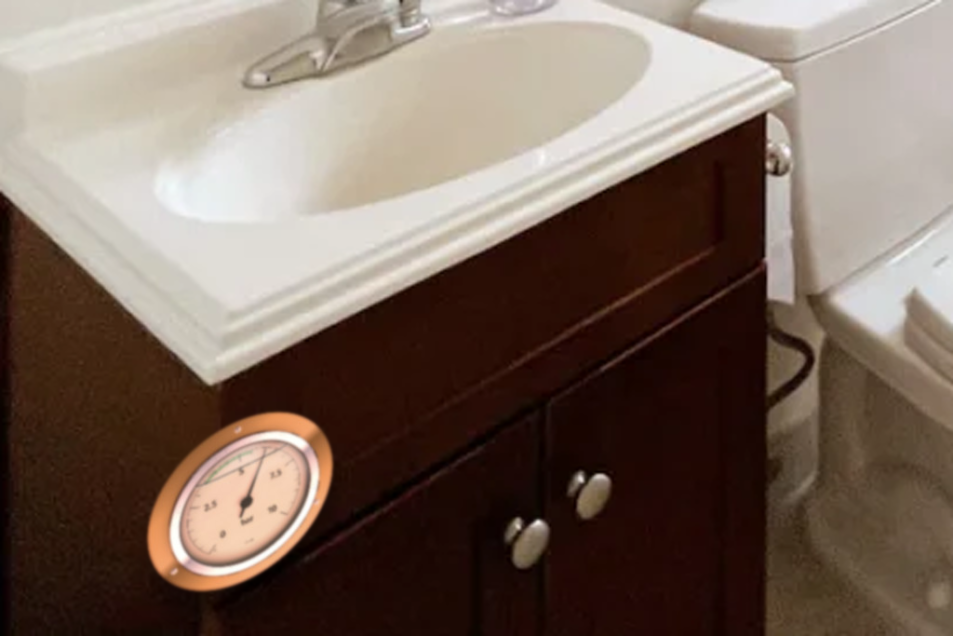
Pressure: {"value": 6, "unit": "bar"}
